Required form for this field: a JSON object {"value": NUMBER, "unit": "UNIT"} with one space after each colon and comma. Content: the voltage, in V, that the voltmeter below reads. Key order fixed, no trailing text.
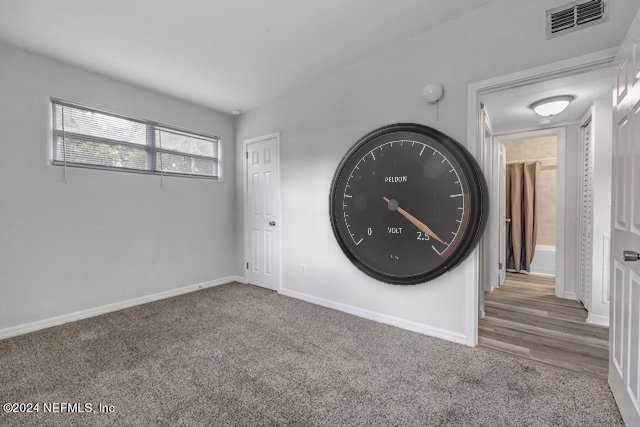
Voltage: {"value": 2.4, "unit": "V"}
